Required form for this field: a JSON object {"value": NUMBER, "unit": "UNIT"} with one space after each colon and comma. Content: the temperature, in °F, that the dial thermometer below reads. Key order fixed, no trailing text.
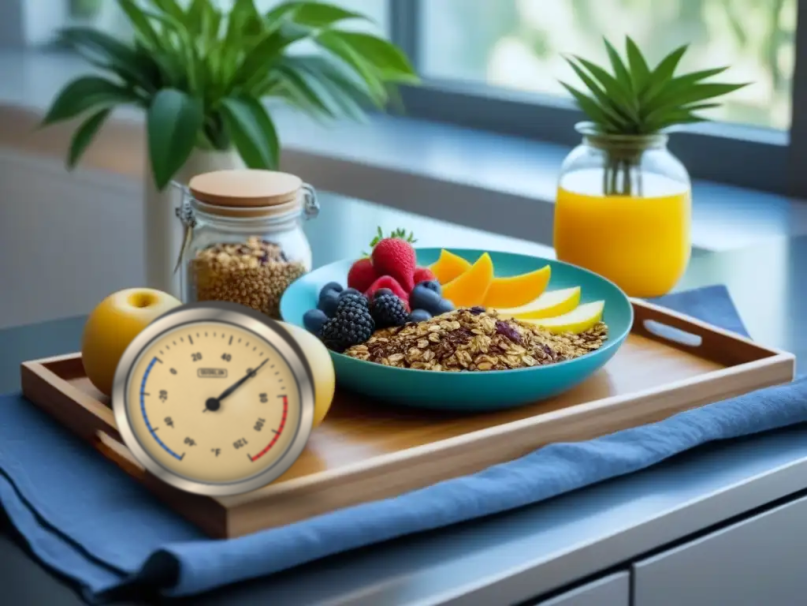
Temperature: {"value": 60, "unit": "°F"}
